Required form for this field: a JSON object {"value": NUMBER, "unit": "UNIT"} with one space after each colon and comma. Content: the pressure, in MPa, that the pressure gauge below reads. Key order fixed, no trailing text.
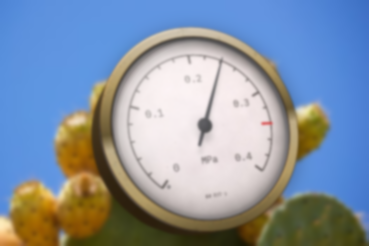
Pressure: {"value": 0.24, "unit": "MPa"}
